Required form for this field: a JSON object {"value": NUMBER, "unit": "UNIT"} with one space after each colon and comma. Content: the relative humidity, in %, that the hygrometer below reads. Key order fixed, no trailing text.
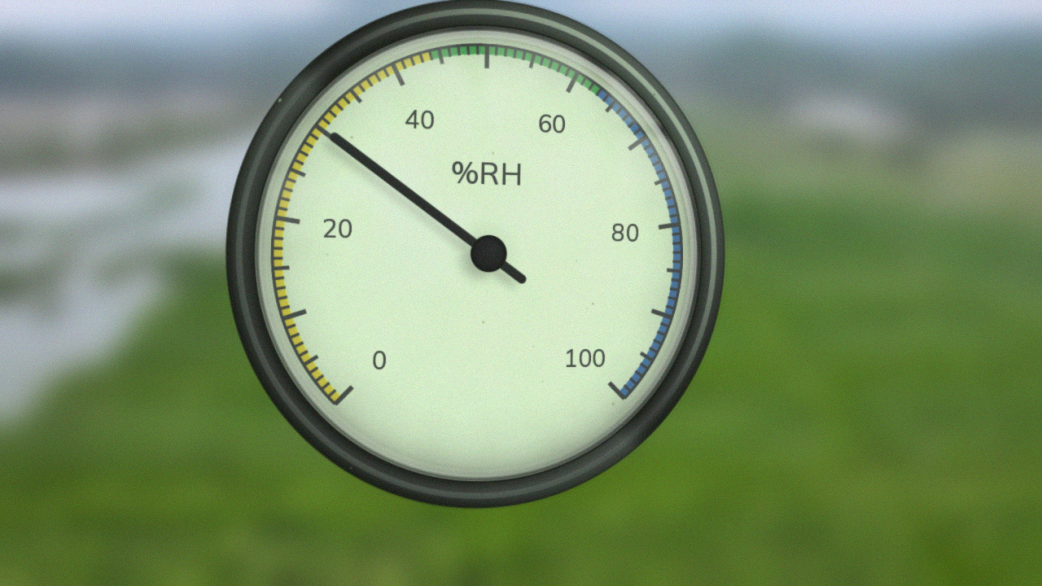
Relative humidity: {"value": 30, "unit": "%"}
